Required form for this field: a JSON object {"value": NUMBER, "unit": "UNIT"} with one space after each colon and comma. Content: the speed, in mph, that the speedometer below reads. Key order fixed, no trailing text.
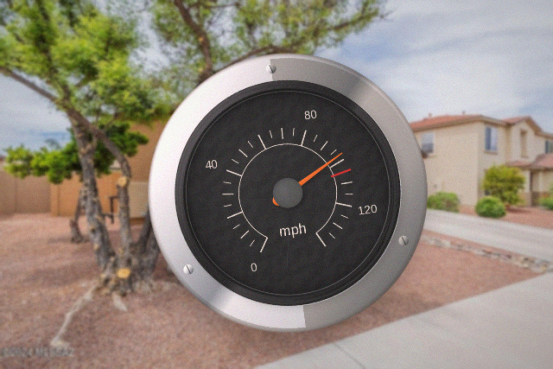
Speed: {"value": 97.5, "unit": "mph"}
